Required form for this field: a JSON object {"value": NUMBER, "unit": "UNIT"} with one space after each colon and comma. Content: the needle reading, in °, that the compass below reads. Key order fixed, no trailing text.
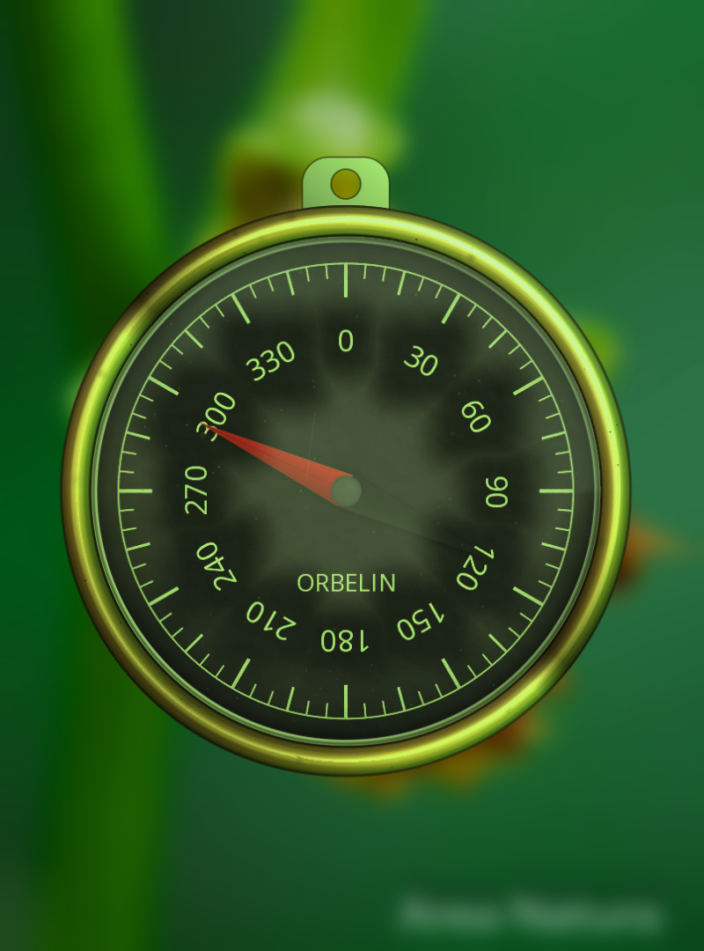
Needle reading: {"value": 295, "unit": "°"}
